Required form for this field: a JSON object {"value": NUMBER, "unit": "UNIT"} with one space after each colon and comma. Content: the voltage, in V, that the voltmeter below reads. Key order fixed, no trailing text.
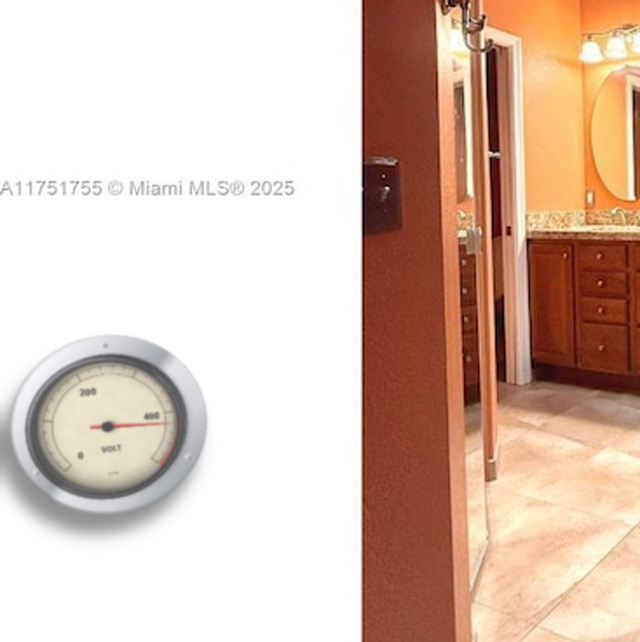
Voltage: {"value": 420, "unit": "V"}
